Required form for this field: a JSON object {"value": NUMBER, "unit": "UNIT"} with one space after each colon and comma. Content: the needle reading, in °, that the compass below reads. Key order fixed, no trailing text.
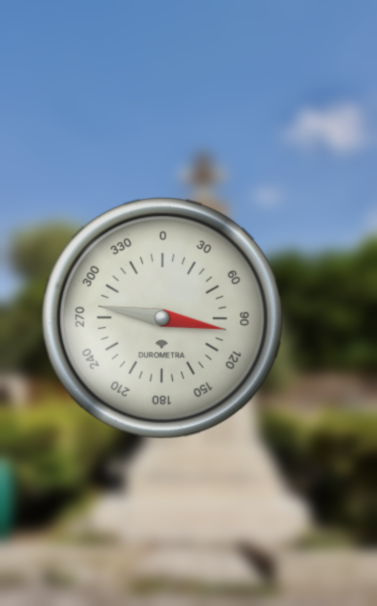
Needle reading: {"value": 100, "unit": "°"}
